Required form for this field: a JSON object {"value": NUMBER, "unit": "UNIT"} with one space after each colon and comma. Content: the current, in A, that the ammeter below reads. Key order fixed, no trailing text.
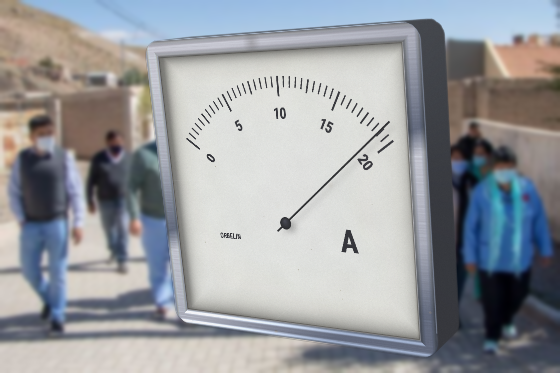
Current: {"value": 19, "unit": "A"}
